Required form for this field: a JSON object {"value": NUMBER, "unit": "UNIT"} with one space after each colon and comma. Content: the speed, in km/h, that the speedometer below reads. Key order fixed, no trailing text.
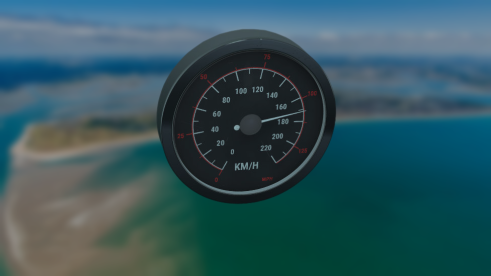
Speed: {"value": 170, "unit": "km/h"}
